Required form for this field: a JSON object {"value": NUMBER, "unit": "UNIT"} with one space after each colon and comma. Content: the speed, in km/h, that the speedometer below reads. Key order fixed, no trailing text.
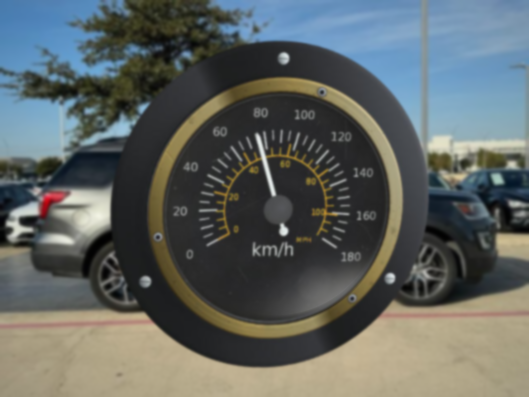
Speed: {"value": 75, "unit": "km/h"}
